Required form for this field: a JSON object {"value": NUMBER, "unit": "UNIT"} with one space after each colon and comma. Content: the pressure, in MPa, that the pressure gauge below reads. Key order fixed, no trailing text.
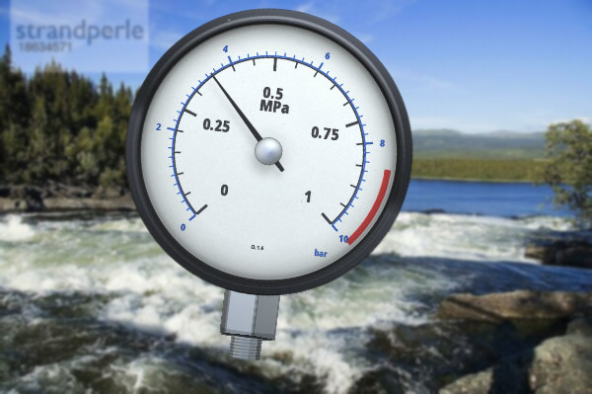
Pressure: {"value": 0.35, "unit": "MPa"}
